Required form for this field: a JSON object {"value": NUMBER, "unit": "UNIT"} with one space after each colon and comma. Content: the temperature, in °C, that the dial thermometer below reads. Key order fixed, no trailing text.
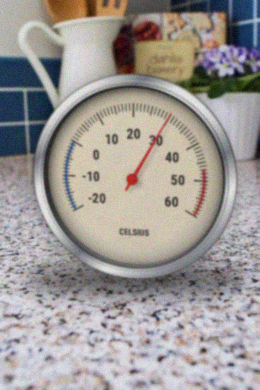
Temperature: {"value": 30, "unit": "°C"}
